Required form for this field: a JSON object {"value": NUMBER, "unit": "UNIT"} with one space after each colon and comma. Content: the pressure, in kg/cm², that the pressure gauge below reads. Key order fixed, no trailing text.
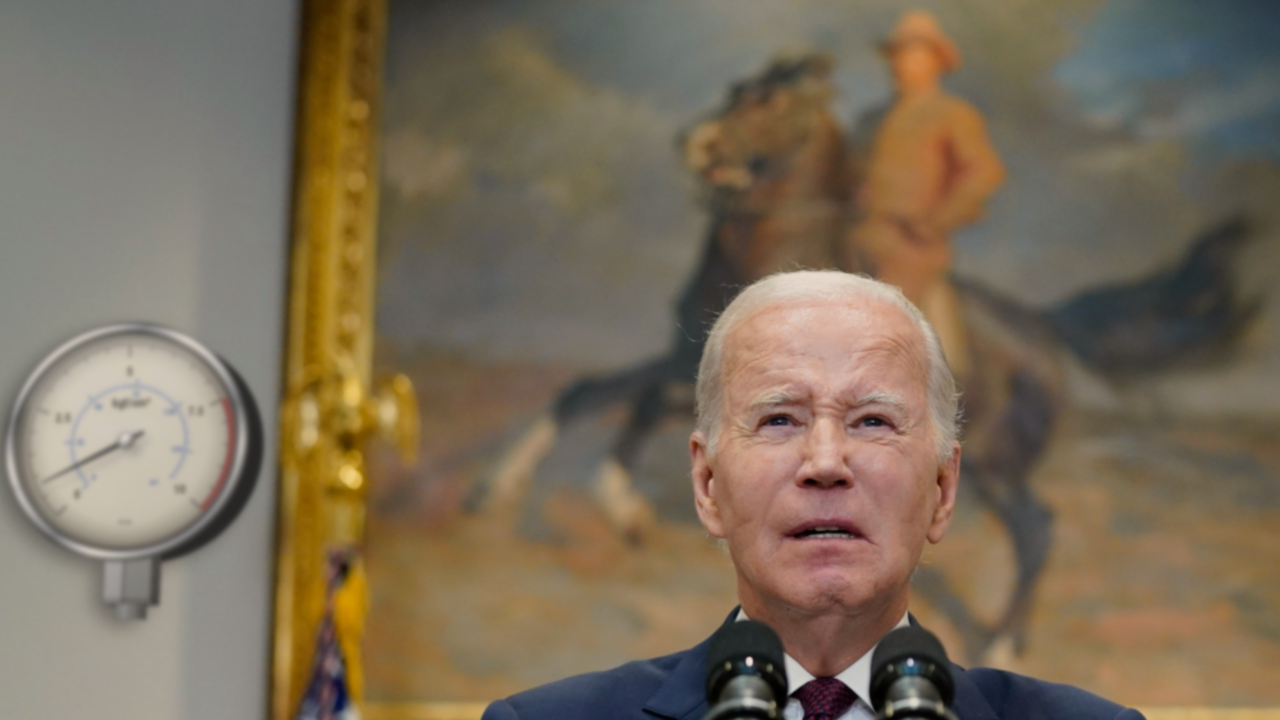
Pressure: {"value": 0.75, "unit": "kg/cm²"}
